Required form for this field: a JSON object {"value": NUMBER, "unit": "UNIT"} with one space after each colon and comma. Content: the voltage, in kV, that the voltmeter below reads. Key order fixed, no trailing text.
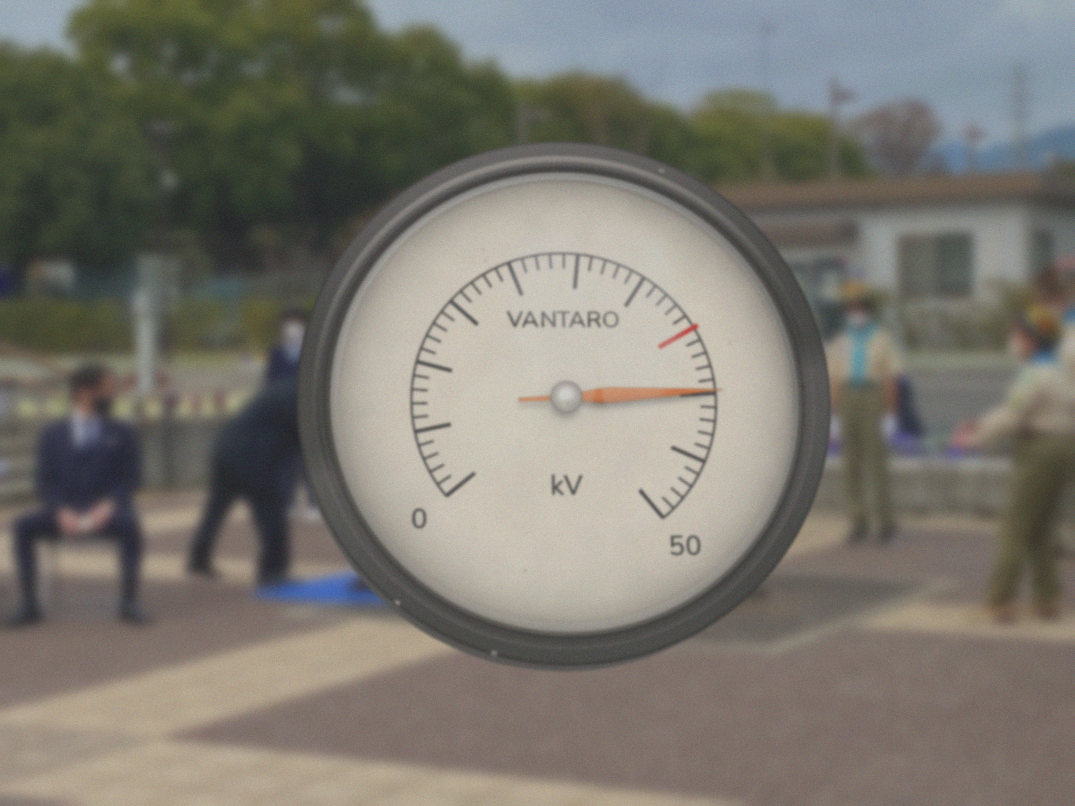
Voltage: {"value": 40, "unit": "kV"}
